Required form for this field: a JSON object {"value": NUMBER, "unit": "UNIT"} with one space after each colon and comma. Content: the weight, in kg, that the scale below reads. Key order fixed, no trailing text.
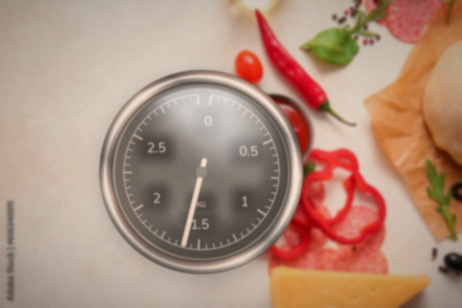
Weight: {"value": 1.6, "unit": "kg"}
